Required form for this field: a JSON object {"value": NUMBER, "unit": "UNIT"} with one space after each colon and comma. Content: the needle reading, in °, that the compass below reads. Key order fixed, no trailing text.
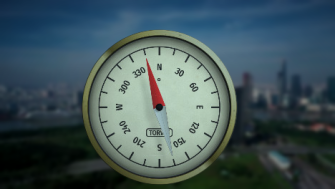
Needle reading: {"value": 345, "unit": "°"}
